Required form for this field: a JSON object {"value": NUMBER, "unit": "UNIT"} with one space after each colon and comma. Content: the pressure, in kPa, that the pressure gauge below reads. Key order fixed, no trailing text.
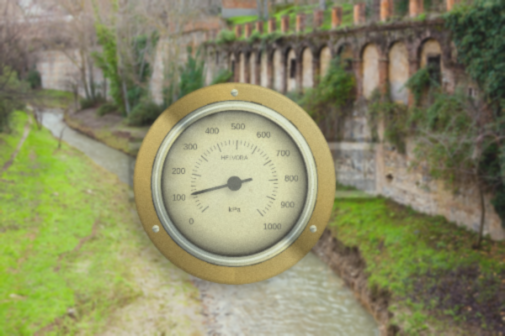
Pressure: {"value": 100, "unit": "kPa"}
